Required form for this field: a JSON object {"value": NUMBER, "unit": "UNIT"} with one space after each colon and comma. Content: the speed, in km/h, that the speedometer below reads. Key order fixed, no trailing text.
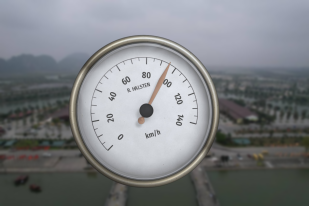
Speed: {"value": 95, "unit": "km/h"}
